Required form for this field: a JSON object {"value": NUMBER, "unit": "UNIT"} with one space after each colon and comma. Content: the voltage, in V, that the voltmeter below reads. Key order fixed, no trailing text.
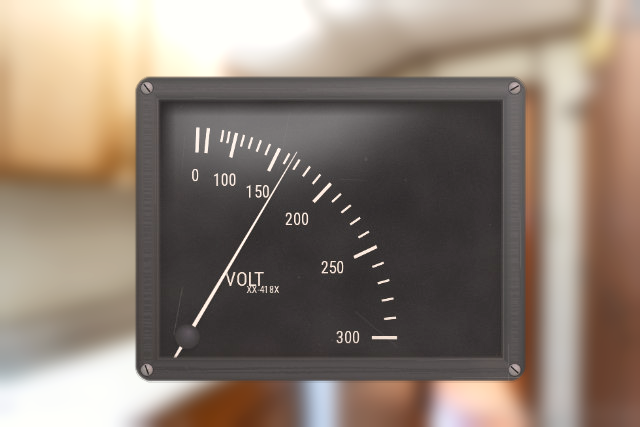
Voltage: {"value": 165, "unit": "V"}
